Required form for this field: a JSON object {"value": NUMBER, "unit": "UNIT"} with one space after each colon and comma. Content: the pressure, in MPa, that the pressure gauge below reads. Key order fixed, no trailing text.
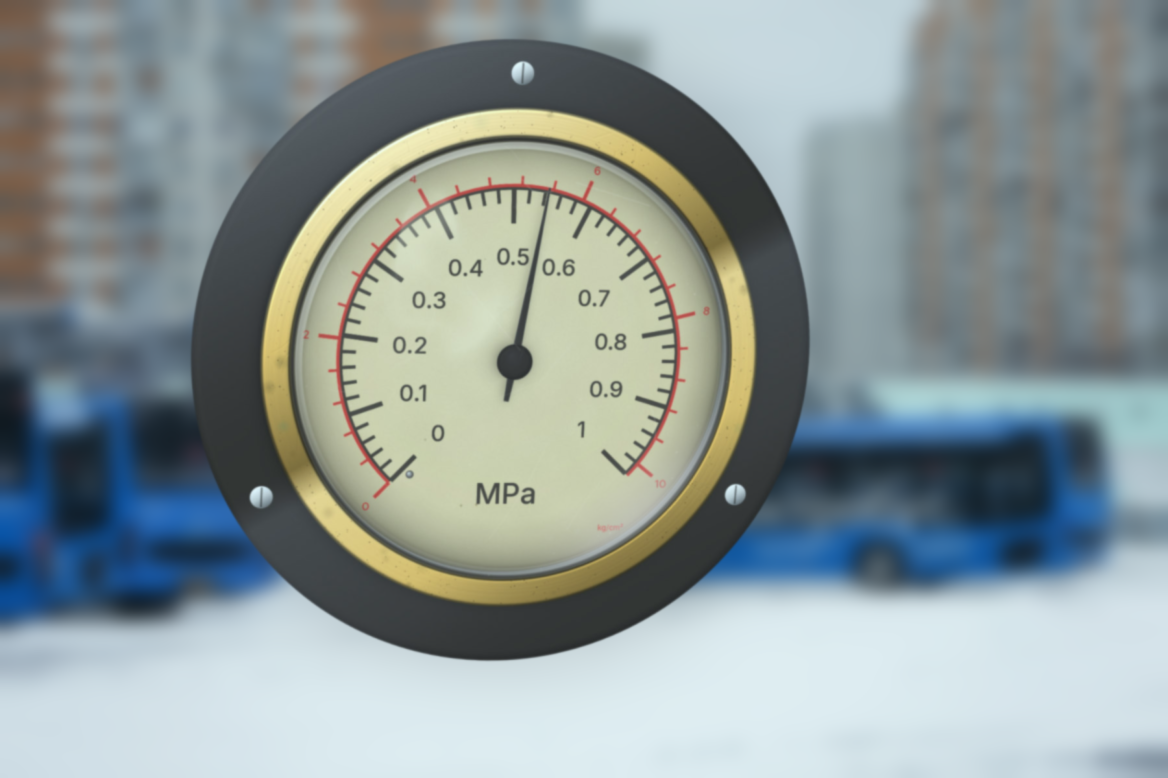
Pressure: {"value": 0.54, "unit": "MPa"}
